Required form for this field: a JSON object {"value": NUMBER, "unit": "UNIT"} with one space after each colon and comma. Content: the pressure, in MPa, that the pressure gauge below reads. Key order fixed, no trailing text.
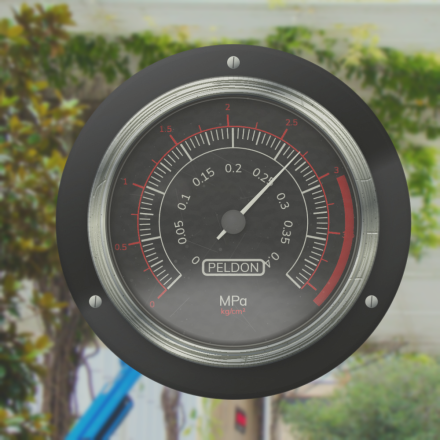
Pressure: {"value": 0.265, "unit": "MPa"}
